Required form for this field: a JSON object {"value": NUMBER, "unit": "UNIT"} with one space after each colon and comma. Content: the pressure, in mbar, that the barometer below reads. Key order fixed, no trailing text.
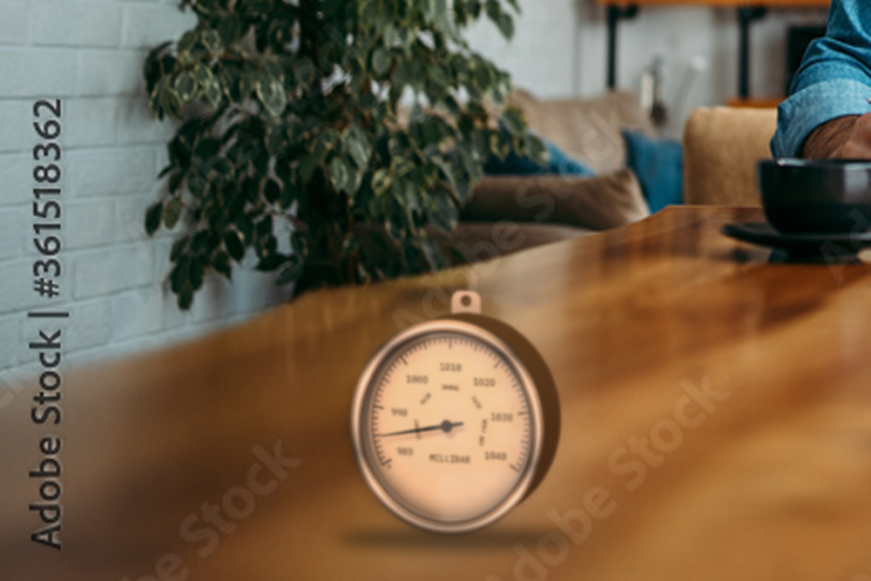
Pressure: {"value": 985, "unit": "mbar"}
